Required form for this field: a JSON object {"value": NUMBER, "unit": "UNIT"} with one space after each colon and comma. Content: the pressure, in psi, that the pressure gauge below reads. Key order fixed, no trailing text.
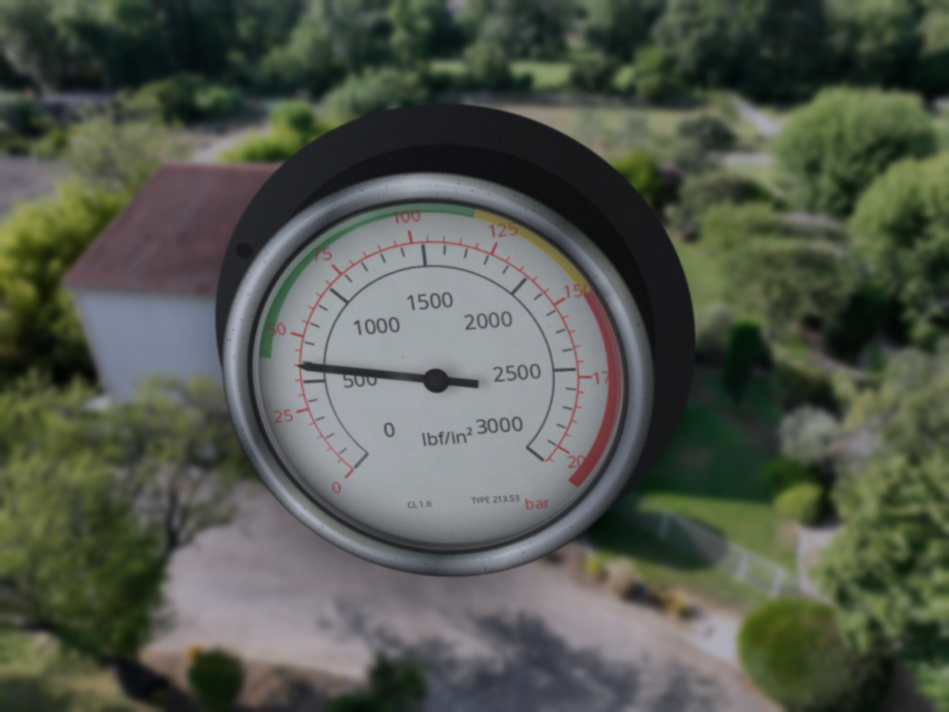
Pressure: {"value": 600, "unit": "psi"}
